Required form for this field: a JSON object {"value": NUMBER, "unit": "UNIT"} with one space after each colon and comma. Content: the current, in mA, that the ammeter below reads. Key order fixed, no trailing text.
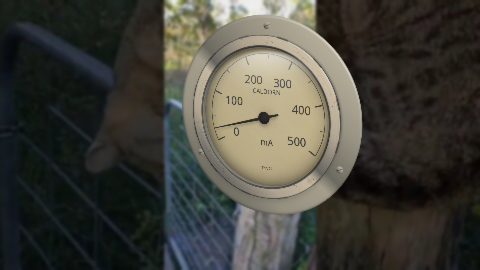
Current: {"value": 25, "unit": "mA"}
